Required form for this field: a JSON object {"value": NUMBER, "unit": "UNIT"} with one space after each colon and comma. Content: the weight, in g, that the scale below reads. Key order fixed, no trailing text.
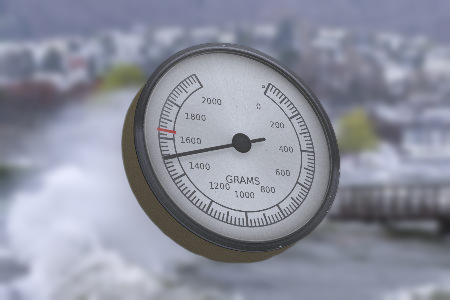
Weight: {"value": 1500, "unit": "g"}
